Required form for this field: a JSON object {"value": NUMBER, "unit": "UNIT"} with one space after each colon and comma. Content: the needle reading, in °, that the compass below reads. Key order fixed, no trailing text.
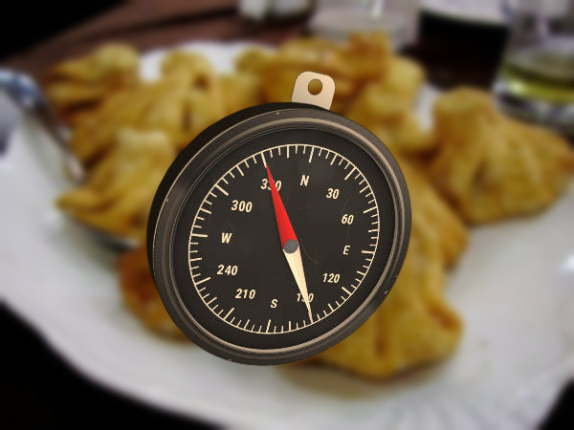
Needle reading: {"value": 330, "unit": "°"}
